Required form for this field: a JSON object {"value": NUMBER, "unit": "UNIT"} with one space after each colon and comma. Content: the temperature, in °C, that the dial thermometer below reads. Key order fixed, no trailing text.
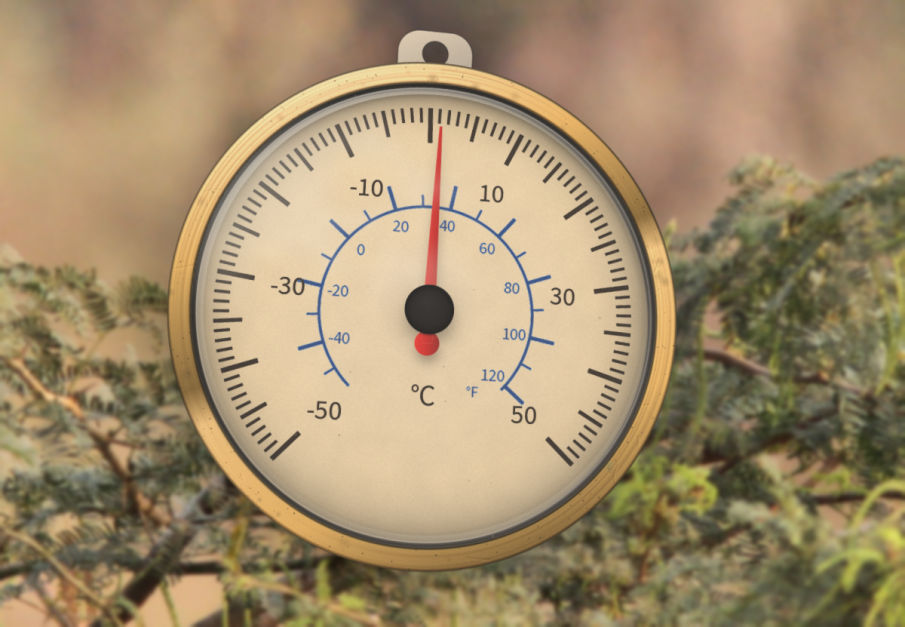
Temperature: {"value": 1, "unit": "°C"}
